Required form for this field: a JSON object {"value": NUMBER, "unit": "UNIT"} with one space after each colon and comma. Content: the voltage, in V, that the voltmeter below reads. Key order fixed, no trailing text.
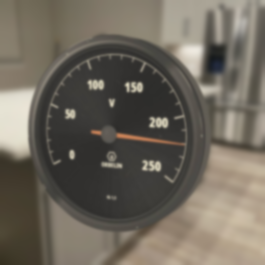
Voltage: {"value": 220, "unit": "V"}
